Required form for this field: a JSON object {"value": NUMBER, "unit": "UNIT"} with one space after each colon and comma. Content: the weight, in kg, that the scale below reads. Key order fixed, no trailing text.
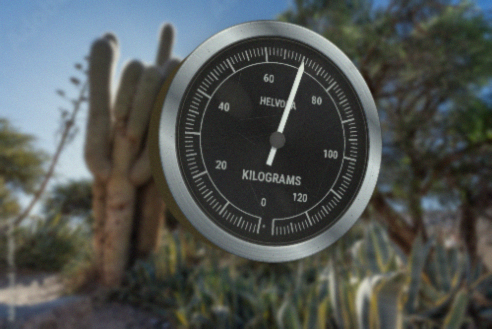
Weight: {"value": 70, "unit": "kg"}
